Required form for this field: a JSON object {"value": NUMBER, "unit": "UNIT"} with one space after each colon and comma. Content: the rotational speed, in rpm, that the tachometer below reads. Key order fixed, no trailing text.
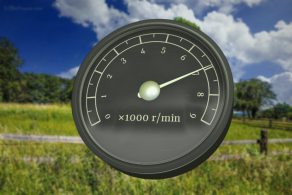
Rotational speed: {"value": 7000, "unit": "rpm"}
